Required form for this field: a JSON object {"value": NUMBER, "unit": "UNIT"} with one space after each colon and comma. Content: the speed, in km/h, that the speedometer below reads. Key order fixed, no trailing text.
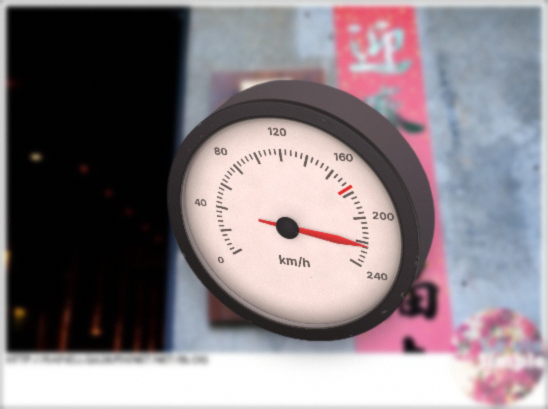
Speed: {"value": 220, "unit": "km/h"}
